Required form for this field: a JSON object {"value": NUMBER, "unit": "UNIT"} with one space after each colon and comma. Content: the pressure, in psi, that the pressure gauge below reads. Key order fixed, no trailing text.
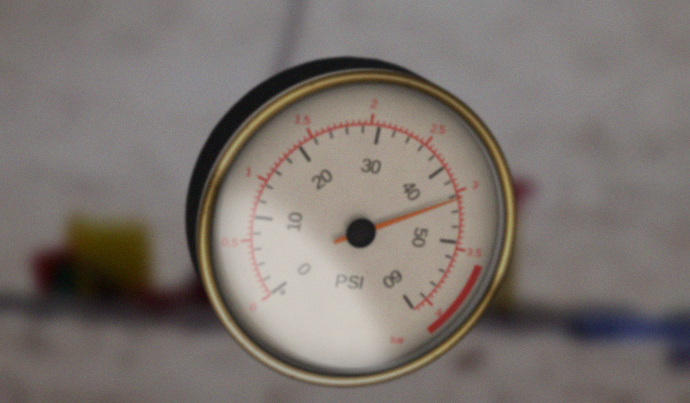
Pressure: {"value": 44, "unit": "psi"}
